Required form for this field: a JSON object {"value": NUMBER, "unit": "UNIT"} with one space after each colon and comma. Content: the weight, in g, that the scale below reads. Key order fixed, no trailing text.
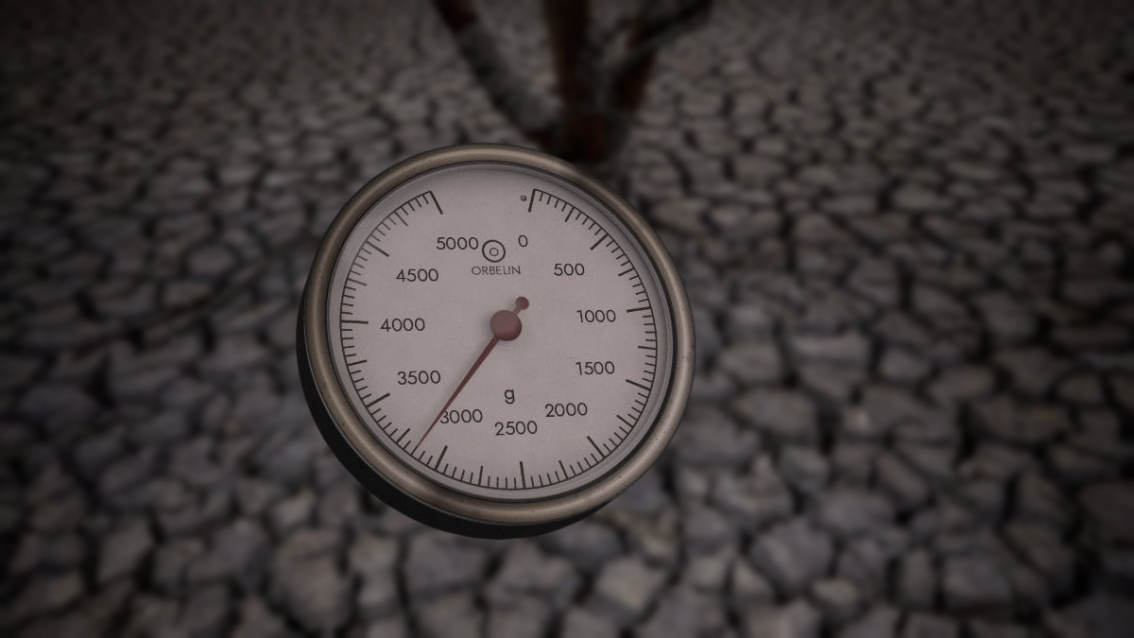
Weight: {"value": 3150, "unit": "g"}
